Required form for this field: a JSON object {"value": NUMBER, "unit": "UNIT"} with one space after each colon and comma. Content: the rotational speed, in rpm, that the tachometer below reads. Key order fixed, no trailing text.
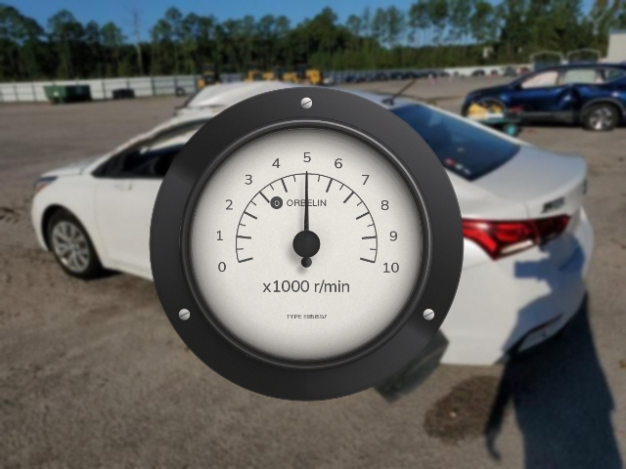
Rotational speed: {"value": 5000, "unit": "rpm"}
